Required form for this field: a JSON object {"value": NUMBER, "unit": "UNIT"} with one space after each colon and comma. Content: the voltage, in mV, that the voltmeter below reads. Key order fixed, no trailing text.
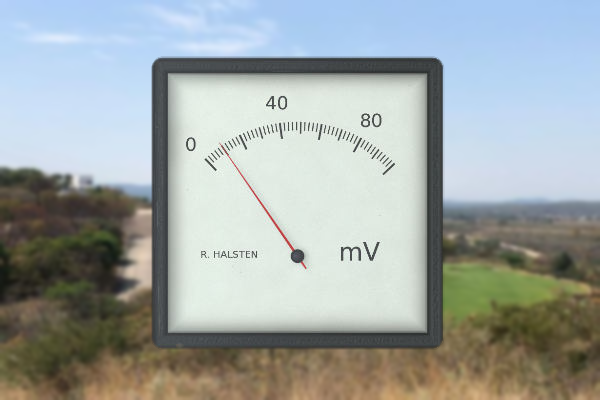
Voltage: {"value": 10, "unit": "mV"}
